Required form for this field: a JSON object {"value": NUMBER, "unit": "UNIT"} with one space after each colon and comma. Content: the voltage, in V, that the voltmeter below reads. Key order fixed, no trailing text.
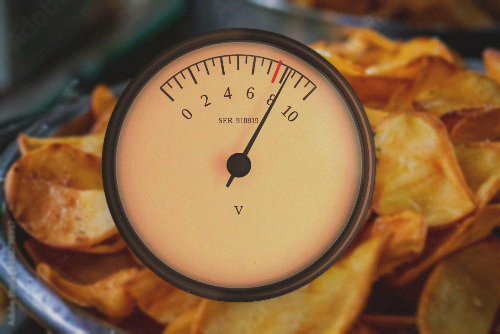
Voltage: {"value": 8.25, "unit": "V"}
